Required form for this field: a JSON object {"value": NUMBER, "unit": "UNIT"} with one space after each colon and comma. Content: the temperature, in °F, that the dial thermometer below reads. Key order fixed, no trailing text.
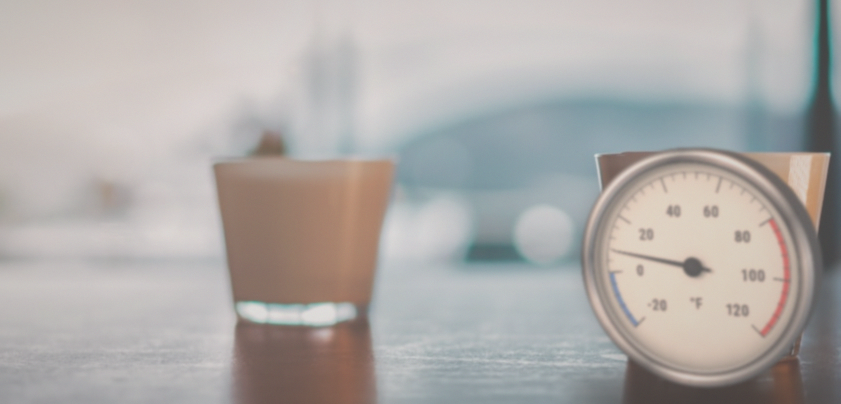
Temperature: {"value": 8, "unit": "°F"}
